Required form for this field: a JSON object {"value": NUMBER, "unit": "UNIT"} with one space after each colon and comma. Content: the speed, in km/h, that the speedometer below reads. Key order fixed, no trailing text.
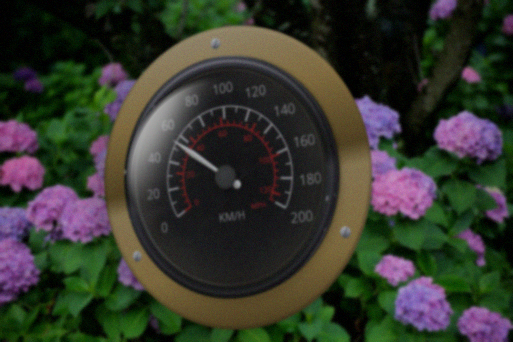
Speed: {"value": 55, "unit": "km/h"}
